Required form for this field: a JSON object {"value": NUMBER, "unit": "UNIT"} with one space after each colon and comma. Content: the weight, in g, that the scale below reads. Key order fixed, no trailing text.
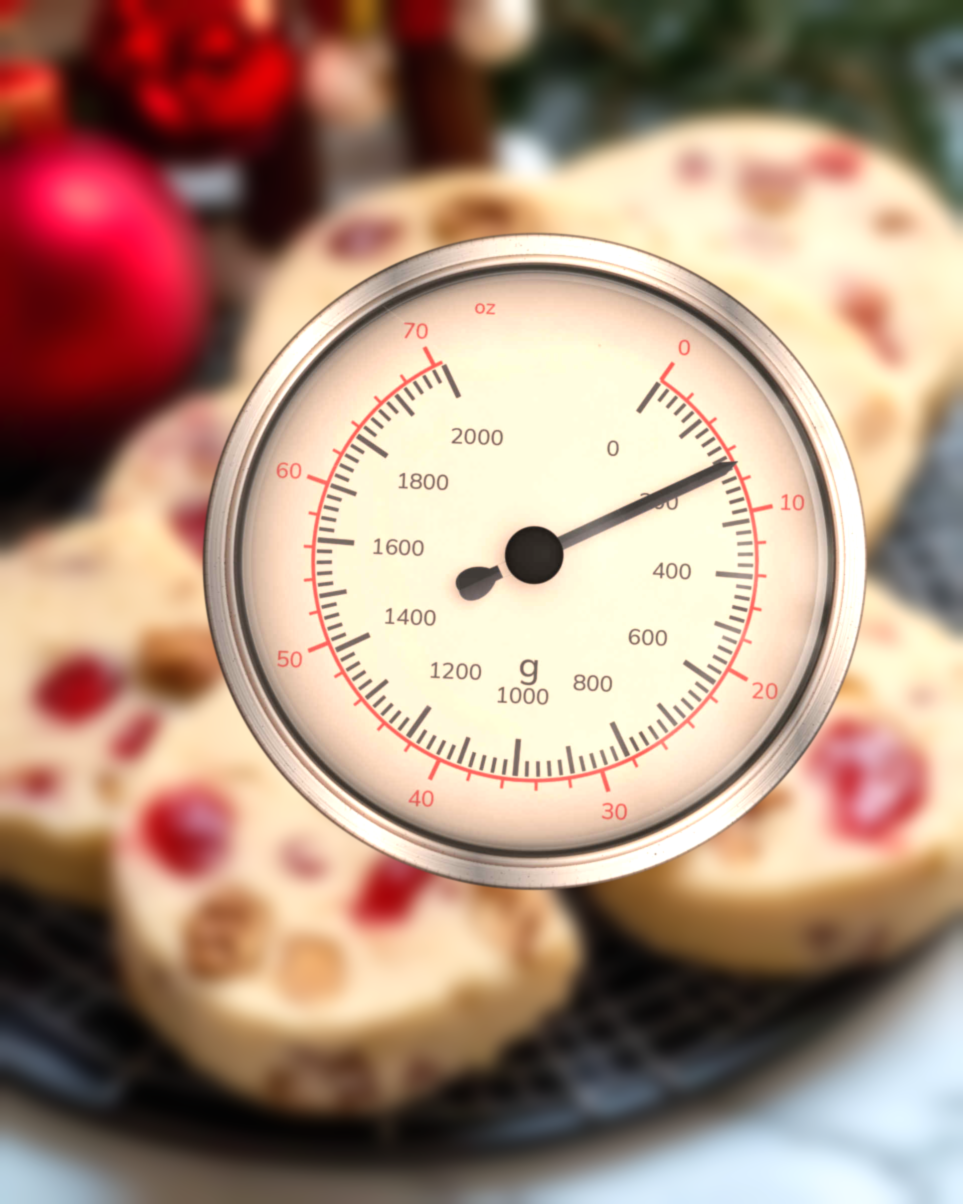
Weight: {"value": 200, "unit": "g"}
